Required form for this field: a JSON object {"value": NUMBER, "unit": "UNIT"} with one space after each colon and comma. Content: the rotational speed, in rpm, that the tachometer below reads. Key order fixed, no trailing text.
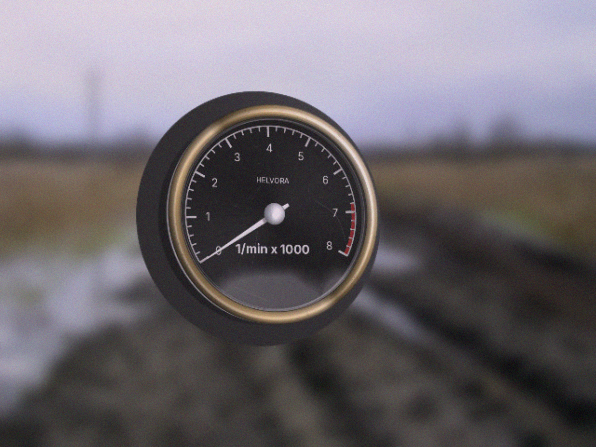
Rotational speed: {"value": 0, "unit": "rpm"}
